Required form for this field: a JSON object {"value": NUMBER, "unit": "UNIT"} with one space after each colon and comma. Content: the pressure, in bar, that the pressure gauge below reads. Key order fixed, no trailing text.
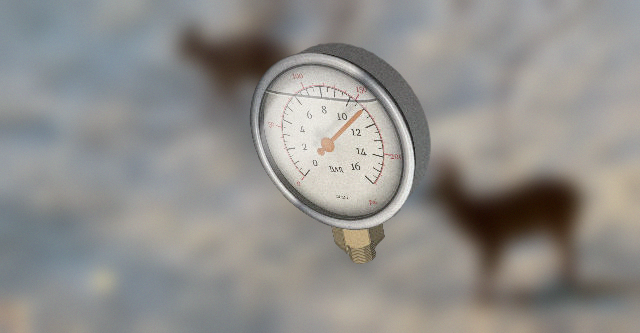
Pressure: {"value": 11, "unit": "bar"}
